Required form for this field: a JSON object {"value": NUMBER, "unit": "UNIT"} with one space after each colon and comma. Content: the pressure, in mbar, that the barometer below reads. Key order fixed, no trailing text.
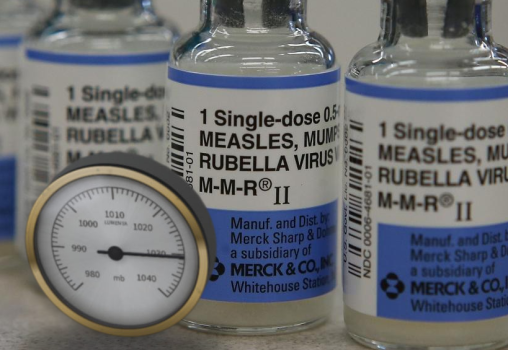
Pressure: {"value": 1030, "unit": "mbar"}
